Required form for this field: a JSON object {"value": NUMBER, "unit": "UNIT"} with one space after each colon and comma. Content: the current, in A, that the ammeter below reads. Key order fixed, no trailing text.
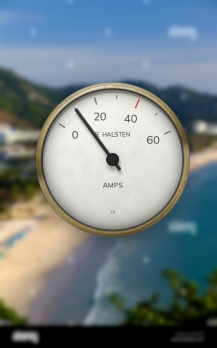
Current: {"value": 10, "unit": "A"}
